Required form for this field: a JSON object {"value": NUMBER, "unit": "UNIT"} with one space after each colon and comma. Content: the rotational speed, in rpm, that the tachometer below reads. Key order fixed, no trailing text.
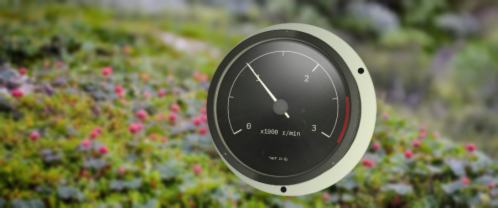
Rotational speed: {"value": 1000, "unit": "rpm"}
